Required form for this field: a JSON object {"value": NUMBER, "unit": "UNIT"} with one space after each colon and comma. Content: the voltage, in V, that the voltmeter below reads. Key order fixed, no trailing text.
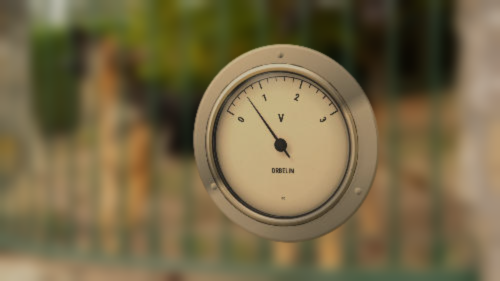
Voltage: {"value": 0.6, "unit": "V"}
